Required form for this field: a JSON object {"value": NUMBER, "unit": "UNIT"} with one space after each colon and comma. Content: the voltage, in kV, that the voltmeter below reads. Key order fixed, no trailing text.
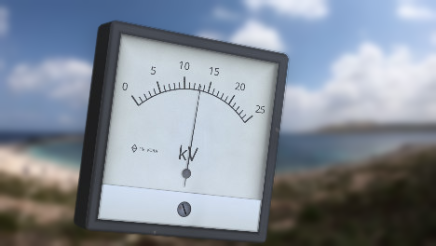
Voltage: {"value": 13, "unit": "kV"}
